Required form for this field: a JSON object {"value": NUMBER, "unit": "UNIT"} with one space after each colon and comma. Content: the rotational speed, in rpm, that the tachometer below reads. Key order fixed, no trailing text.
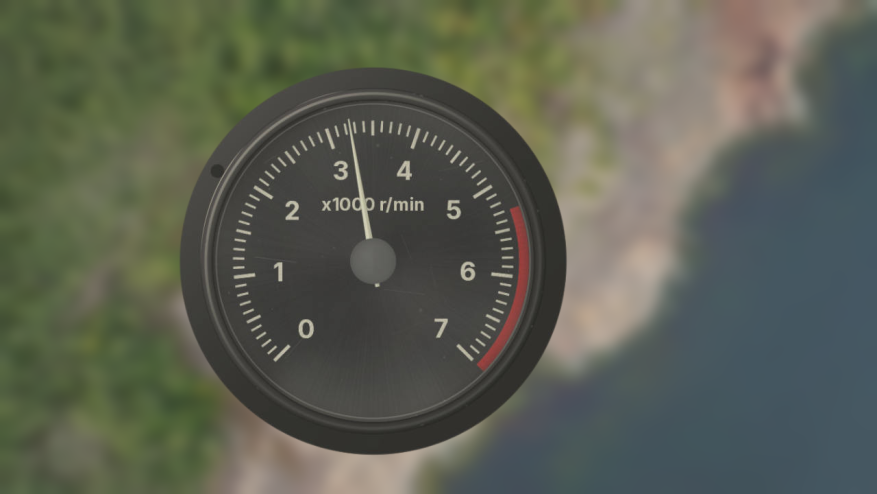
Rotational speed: {"value": 3250, "unit": "rpm"}
